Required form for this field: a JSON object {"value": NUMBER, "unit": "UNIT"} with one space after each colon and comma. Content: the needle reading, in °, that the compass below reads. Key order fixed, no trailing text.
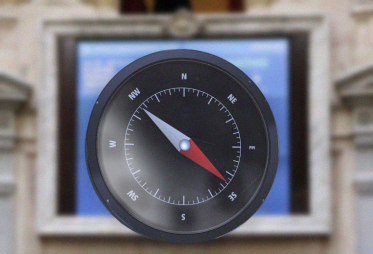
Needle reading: {"value": 130, "unit": "°"}
